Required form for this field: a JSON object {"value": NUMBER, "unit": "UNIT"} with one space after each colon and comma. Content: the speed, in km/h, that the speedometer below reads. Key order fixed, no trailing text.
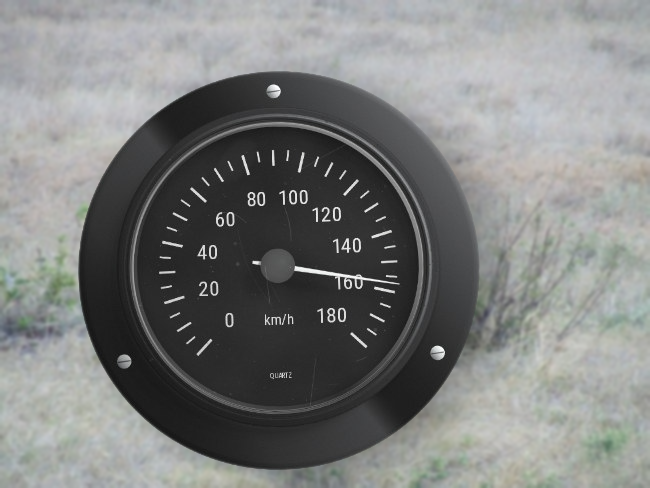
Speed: {"value": 157.5, "unit": "km/h"}
